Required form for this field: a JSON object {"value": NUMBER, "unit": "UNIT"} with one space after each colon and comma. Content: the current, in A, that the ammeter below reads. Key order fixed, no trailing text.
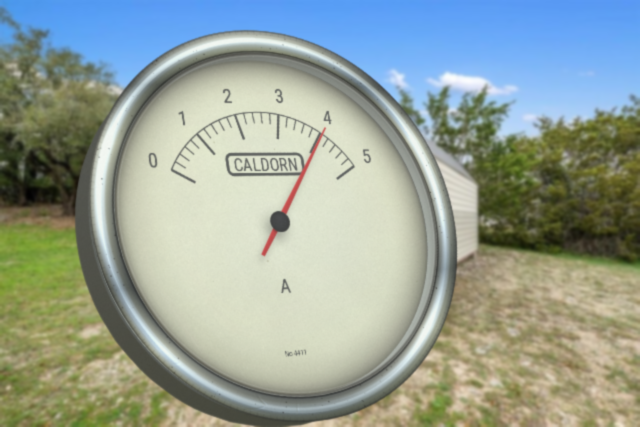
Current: {"value": 4, "unit": "A"}
